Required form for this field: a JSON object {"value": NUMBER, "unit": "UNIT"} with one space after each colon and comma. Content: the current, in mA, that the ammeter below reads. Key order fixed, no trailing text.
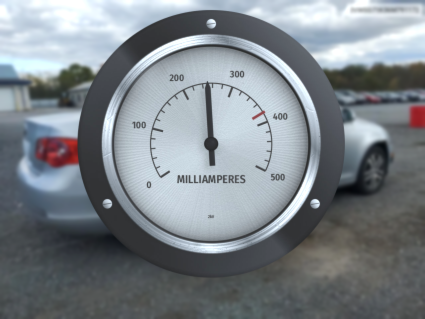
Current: {"value": 250, "unit": "mA"}
